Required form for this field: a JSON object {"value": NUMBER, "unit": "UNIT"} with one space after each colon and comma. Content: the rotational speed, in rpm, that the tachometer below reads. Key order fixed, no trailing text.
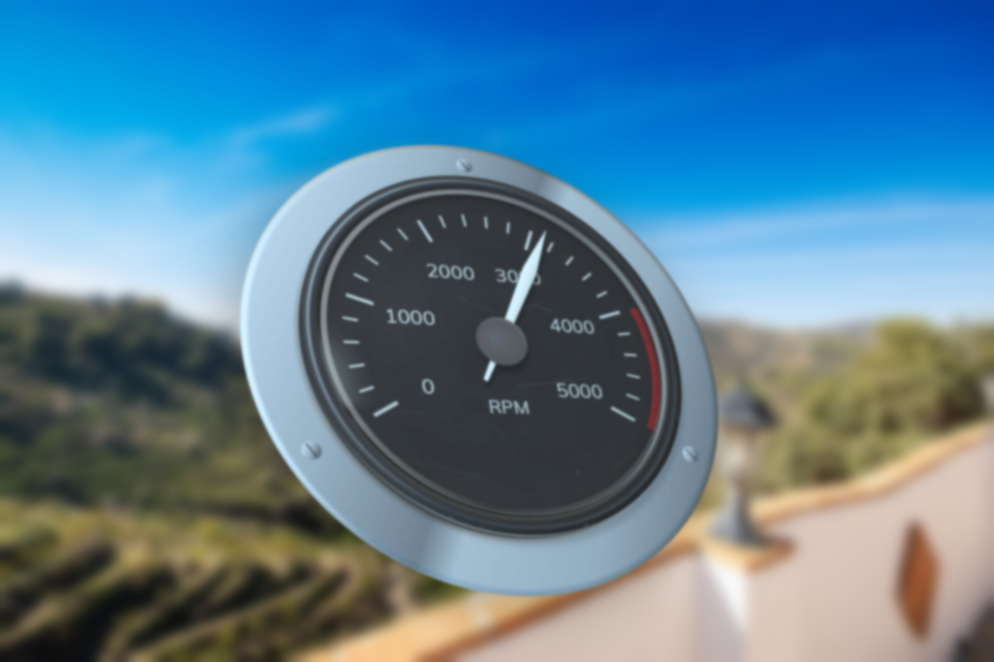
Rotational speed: {"value": 3100, "unit": "rpm"}
